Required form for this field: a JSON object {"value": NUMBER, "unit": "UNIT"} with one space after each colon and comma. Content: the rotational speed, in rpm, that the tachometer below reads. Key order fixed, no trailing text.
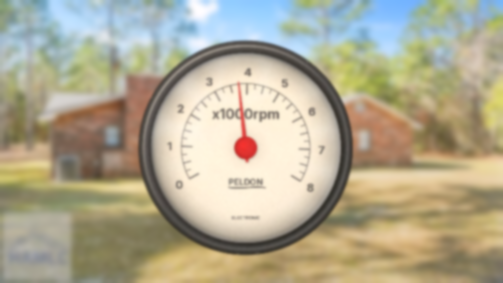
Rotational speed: {"value": 3750, "unit": "rpm"}
